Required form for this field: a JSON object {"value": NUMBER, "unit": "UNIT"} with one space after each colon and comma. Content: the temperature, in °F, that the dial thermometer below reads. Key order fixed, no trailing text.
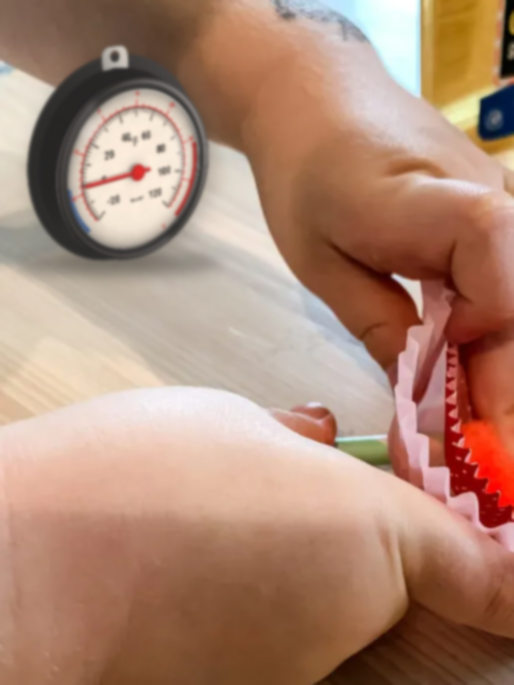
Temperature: {"value": 0, "unit": "°F"}
